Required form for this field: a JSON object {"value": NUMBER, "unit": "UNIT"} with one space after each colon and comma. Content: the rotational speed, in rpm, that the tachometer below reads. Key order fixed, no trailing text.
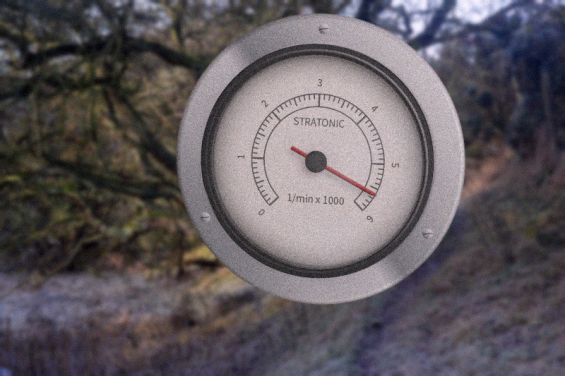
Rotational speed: {"value": 5600, "unit": "rpm"}
